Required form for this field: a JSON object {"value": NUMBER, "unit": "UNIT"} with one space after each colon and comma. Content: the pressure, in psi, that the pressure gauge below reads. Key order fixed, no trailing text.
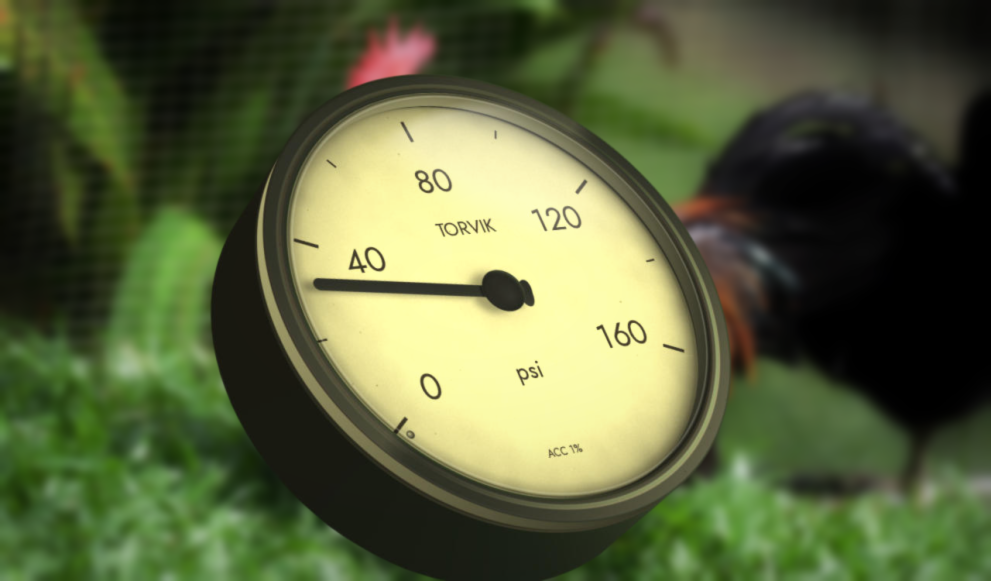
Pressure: {"value": 30, "unit": "psi"}
